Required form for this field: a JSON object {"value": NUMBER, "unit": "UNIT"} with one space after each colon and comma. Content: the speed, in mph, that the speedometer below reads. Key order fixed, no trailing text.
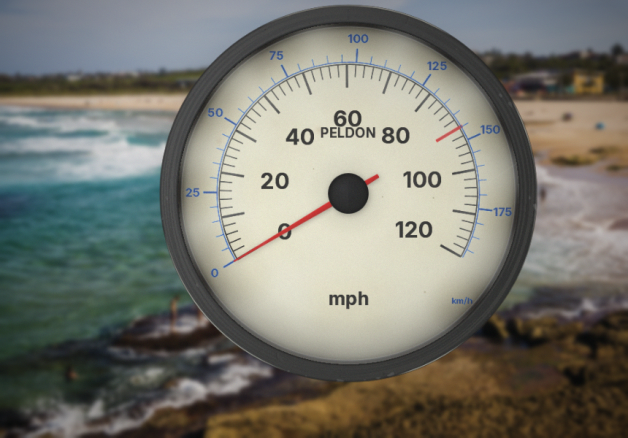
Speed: {"value": 0, "unit": "mph"}
